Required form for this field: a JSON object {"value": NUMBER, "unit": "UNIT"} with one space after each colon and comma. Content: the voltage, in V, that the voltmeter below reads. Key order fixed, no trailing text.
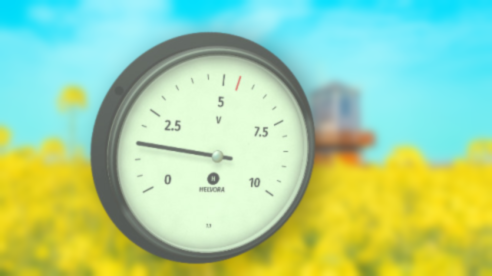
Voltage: {"value": 1.5, "unit": "V"}
